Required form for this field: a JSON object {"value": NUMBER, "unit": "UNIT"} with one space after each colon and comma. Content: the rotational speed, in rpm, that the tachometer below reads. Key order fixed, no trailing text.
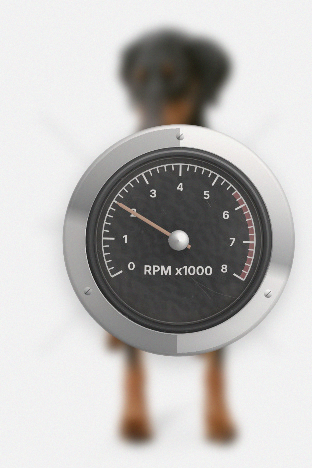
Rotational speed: {"value": 2000, "unit": "rpm"}
